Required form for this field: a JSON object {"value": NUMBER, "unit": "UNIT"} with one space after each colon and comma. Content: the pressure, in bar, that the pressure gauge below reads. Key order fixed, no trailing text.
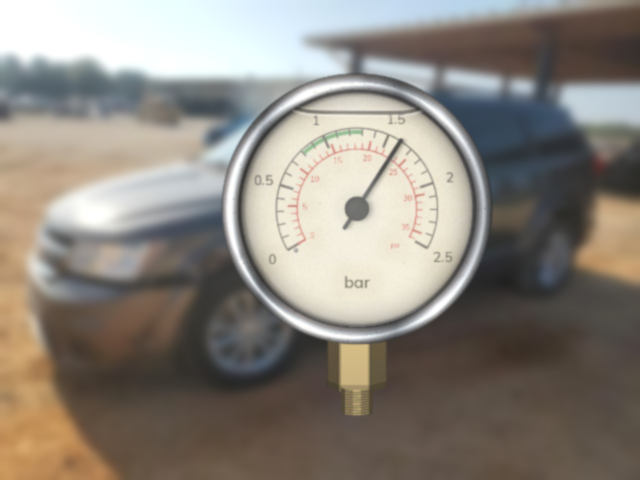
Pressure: {"value": 1.6, "unit": "bar"}
